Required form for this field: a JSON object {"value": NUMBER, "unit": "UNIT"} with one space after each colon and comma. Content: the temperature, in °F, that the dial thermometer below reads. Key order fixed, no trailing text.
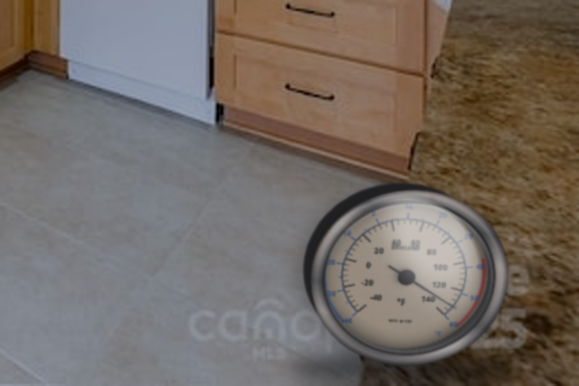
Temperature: {"value": 132, "unit": "°F"}
